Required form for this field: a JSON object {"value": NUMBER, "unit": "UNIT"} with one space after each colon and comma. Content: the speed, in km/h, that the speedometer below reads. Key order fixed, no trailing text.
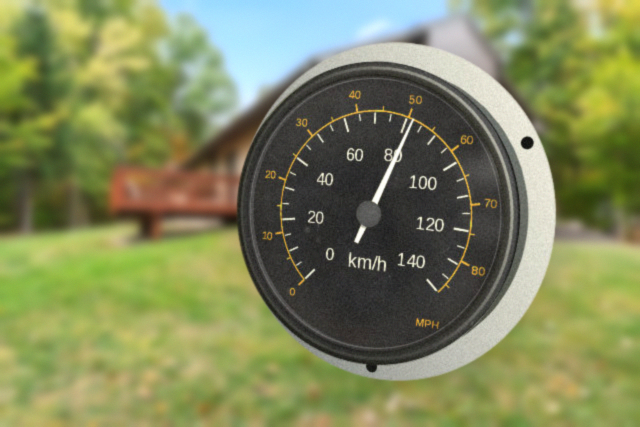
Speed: {"value": 82.5, "unit": "km/h"}
